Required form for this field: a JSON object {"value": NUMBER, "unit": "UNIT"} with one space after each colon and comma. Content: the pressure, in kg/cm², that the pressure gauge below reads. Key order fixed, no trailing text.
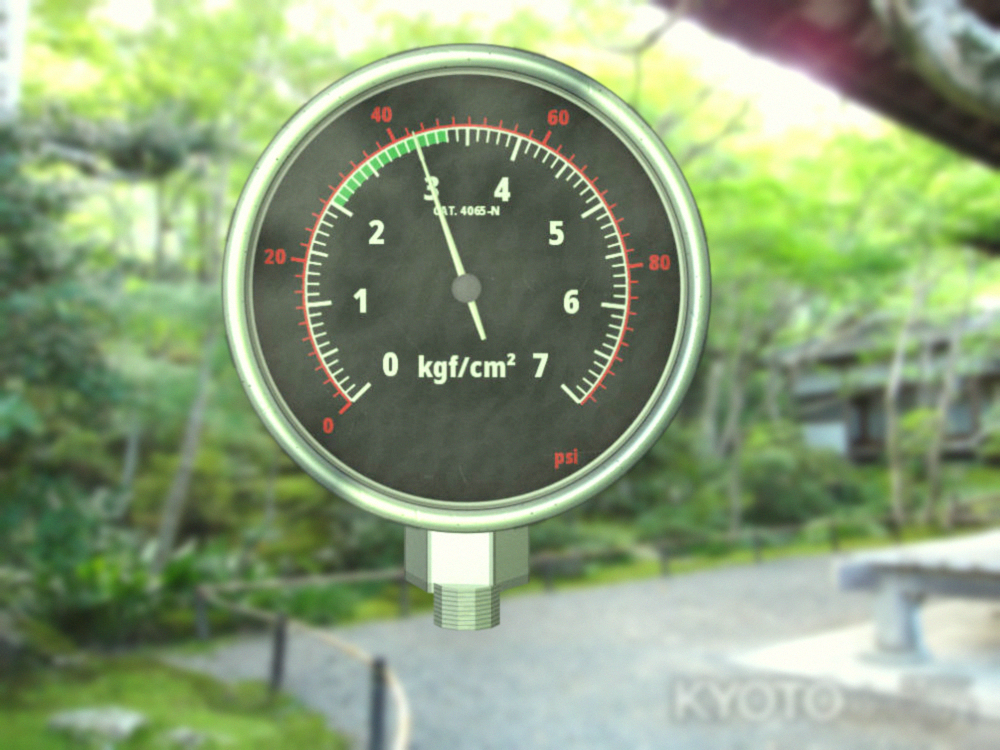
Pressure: {"value": 3, "unit": "kg/cm²"}
